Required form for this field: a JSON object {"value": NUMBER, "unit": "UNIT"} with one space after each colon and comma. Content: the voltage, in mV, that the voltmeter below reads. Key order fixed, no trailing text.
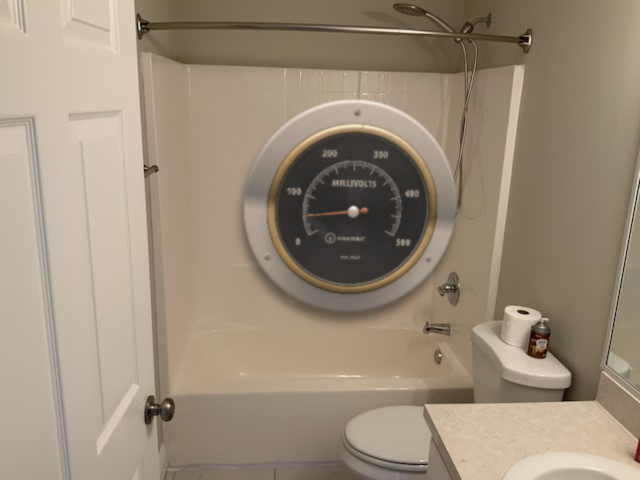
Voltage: {"value": 50, "unit": "mV"}
